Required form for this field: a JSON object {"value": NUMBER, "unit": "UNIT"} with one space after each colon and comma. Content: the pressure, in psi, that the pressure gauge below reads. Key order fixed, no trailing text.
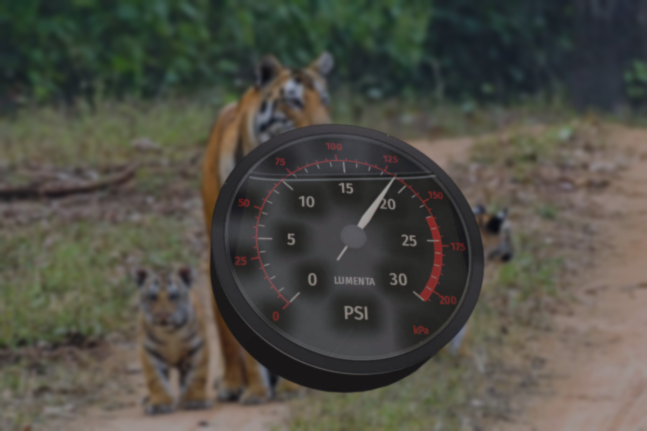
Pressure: {"value": 19, "unit": "psi"}
